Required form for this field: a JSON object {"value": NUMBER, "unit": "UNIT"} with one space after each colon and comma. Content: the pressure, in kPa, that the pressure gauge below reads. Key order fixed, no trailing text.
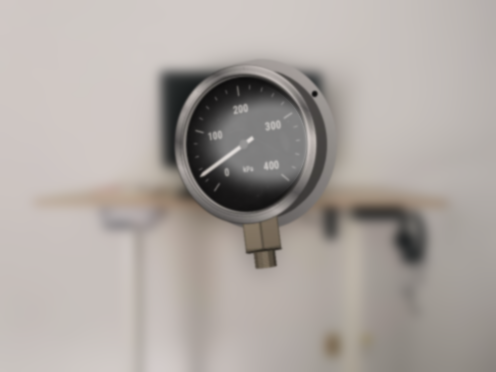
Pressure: {"value": 30, "unit": "kPa"}
